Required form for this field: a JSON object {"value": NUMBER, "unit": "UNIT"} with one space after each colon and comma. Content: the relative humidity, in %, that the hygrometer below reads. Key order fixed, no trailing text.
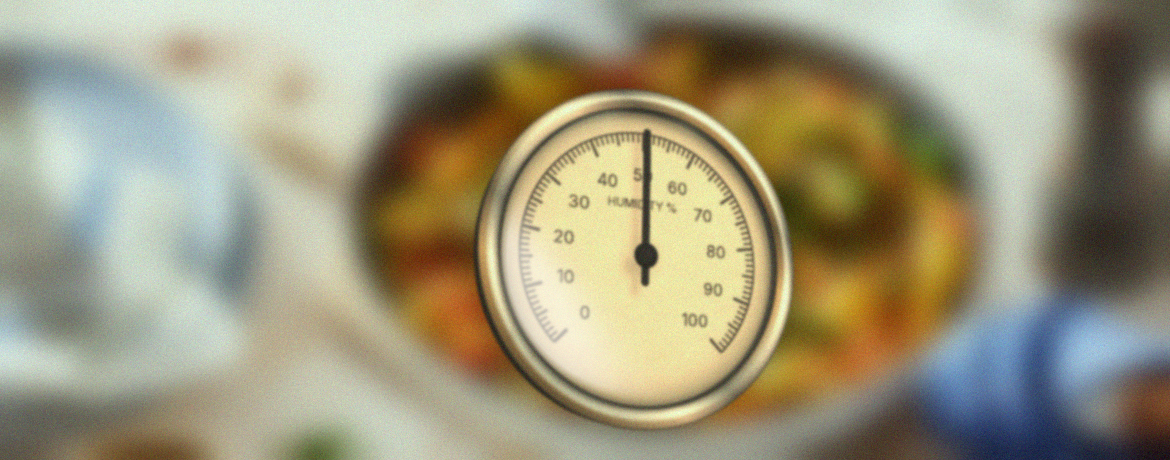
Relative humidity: {"value": 50, "unit": "%"}
